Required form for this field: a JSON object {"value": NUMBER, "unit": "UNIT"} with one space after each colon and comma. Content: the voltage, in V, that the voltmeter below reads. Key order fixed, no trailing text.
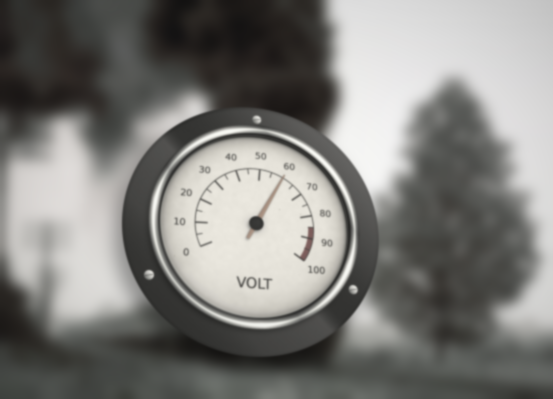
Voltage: {"value": 60, "unit": "V"}
